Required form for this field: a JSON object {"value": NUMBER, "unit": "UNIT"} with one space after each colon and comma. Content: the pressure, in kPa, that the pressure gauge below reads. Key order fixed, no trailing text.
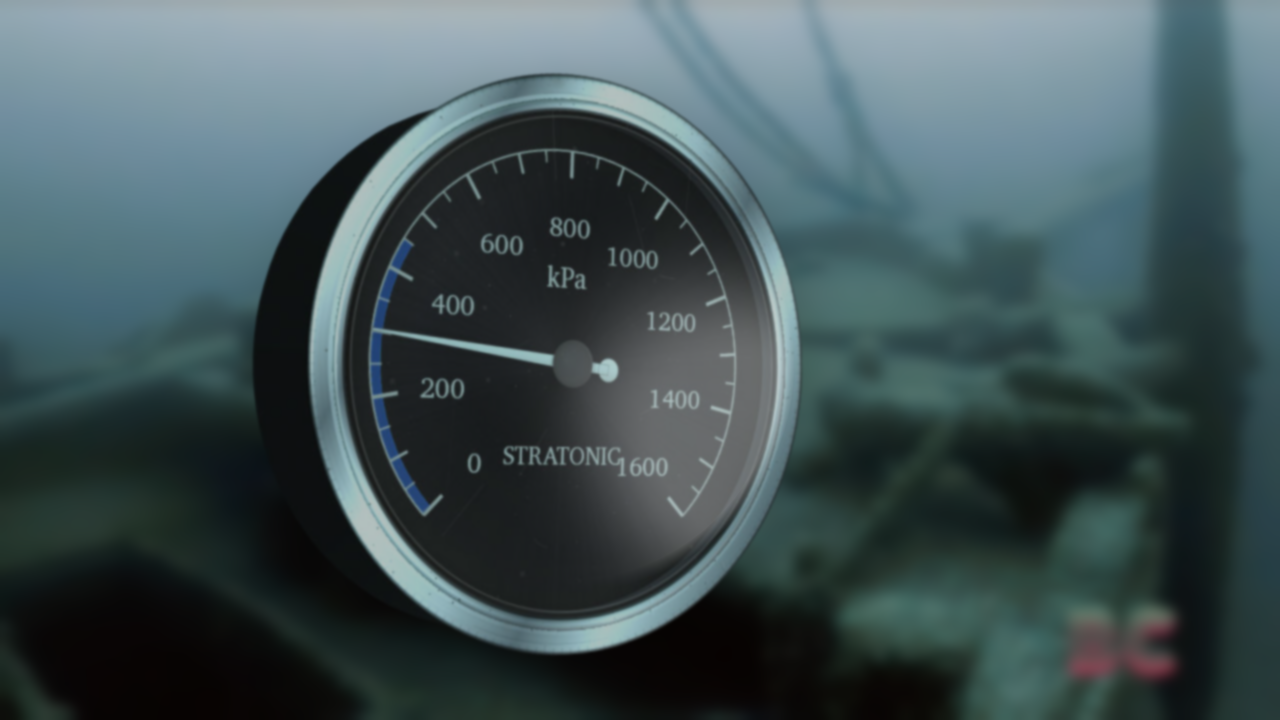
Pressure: {"value": 300, "unit": "kPa"}
